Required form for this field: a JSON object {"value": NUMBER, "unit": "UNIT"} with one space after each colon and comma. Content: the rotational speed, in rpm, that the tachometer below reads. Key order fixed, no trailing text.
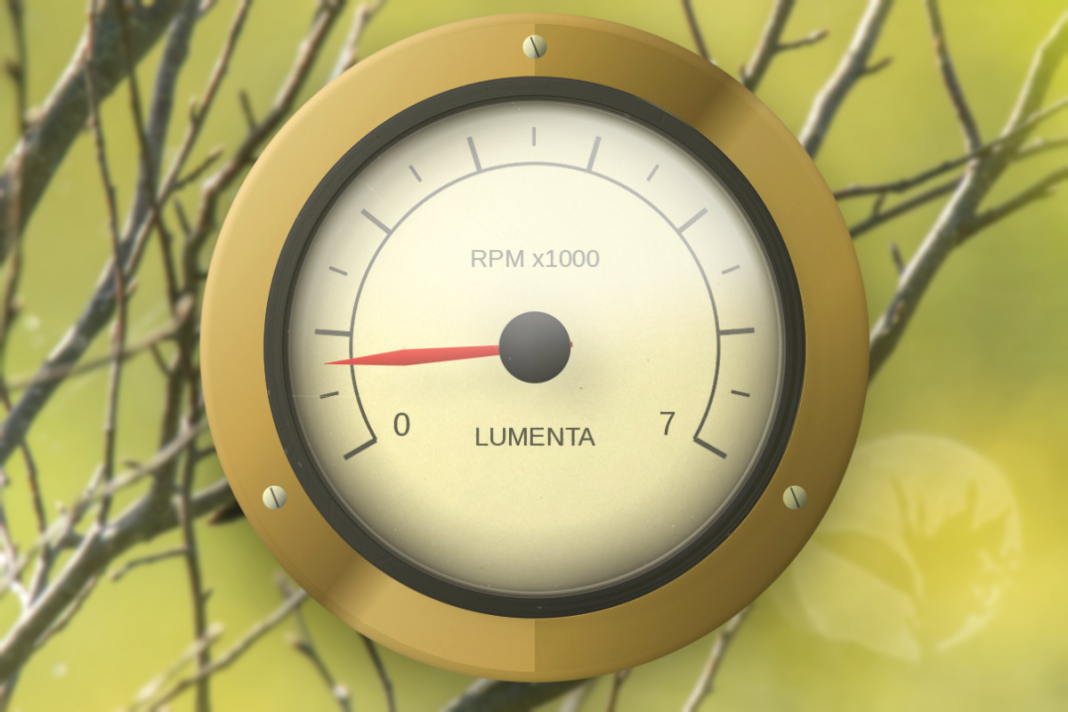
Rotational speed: {"value": 750, "unit": "rpm"}
